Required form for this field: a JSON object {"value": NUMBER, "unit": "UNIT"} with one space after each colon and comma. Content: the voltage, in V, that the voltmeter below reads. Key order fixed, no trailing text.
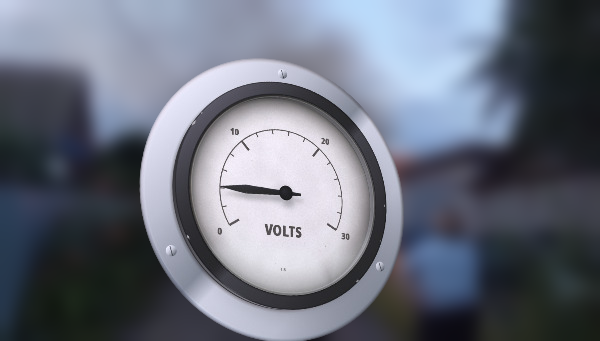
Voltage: {"value": 4, "unit": "V"}
